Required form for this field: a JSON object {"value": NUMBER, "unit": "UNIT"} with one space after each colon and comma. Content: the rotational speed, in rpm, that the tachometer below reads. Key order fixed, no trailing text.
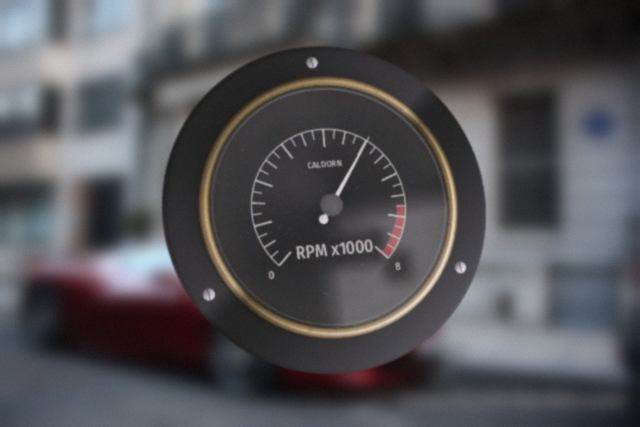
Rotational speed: {"value": 5000, "unit": "rpm"}
